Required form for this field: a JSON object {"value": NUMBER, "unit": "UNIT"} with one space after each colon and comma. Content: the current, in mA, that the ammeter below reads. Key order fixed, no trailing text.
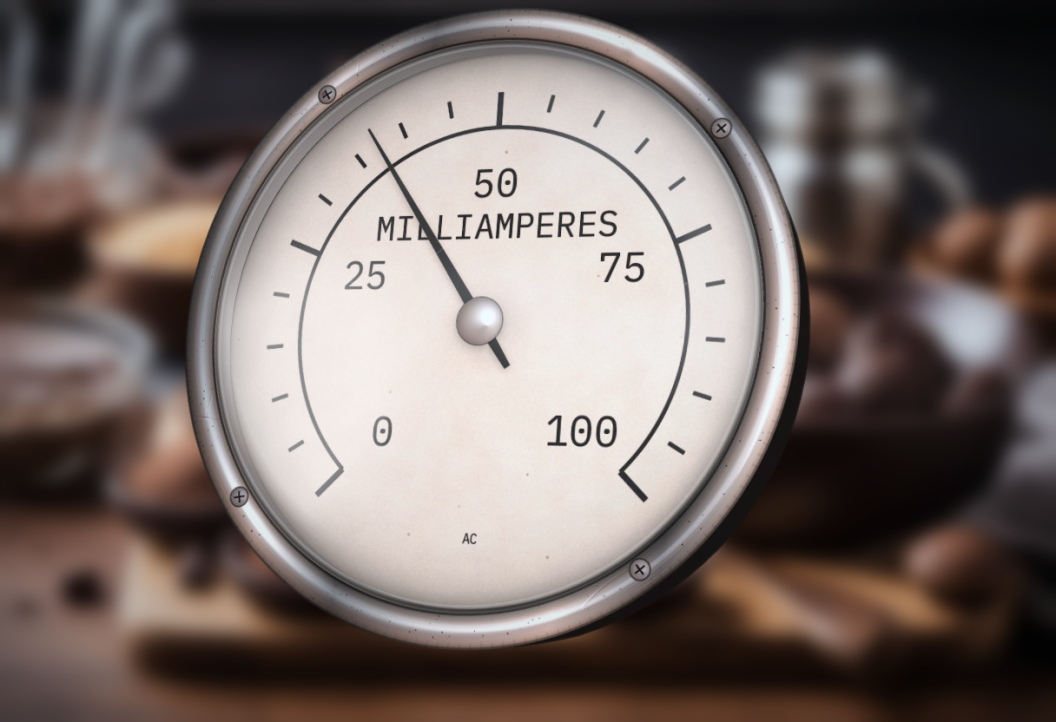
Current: {"value": 37.5, "unit": "mA"}
